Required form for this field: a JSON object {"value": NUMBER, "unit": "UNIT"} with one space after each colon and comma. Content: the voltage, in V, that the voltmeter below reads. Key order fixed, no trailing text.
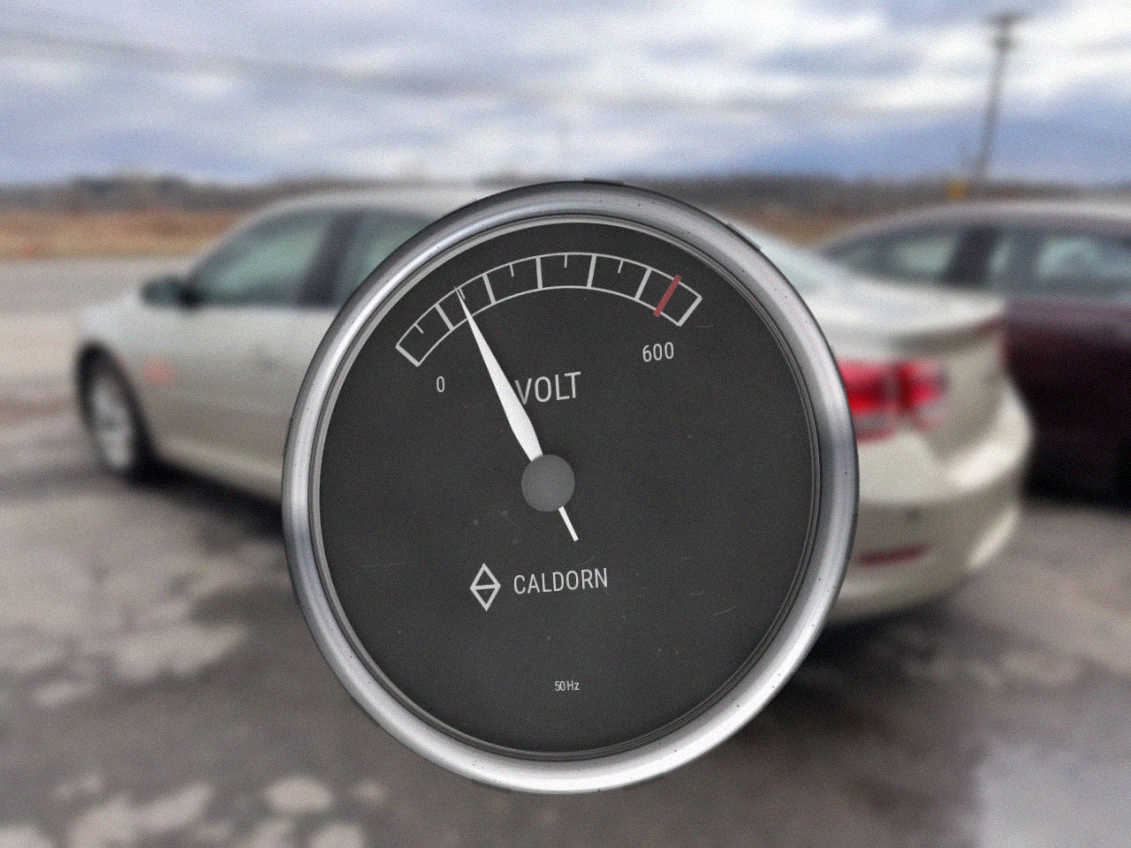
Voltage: {"value": 150, "unit": "V"}
